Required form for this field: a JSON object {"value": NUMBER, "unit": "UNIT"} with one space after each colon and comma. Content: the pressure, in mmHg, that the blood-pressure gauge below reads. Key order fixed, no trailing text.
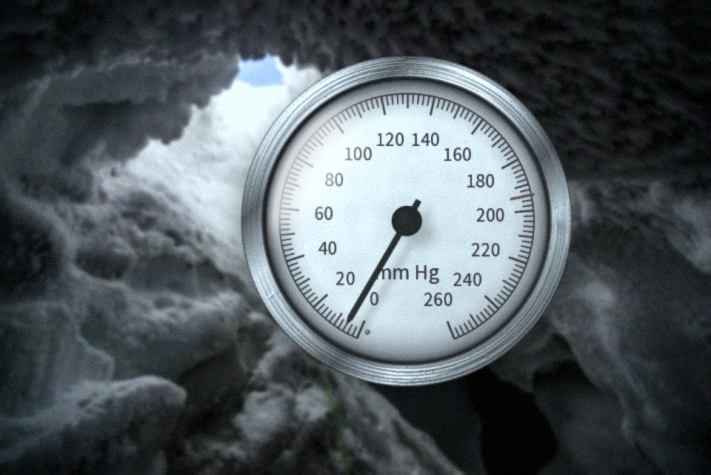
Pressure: {"value": 6, "unit": "mmHg"}
